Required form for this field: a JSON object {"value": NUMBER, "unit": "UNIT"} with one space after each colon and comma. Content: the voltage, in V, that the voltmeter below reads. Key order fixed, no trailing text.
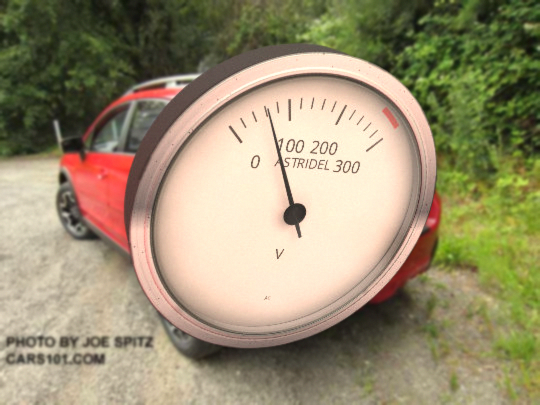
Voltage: {"value": 60, "unit": "V"}
